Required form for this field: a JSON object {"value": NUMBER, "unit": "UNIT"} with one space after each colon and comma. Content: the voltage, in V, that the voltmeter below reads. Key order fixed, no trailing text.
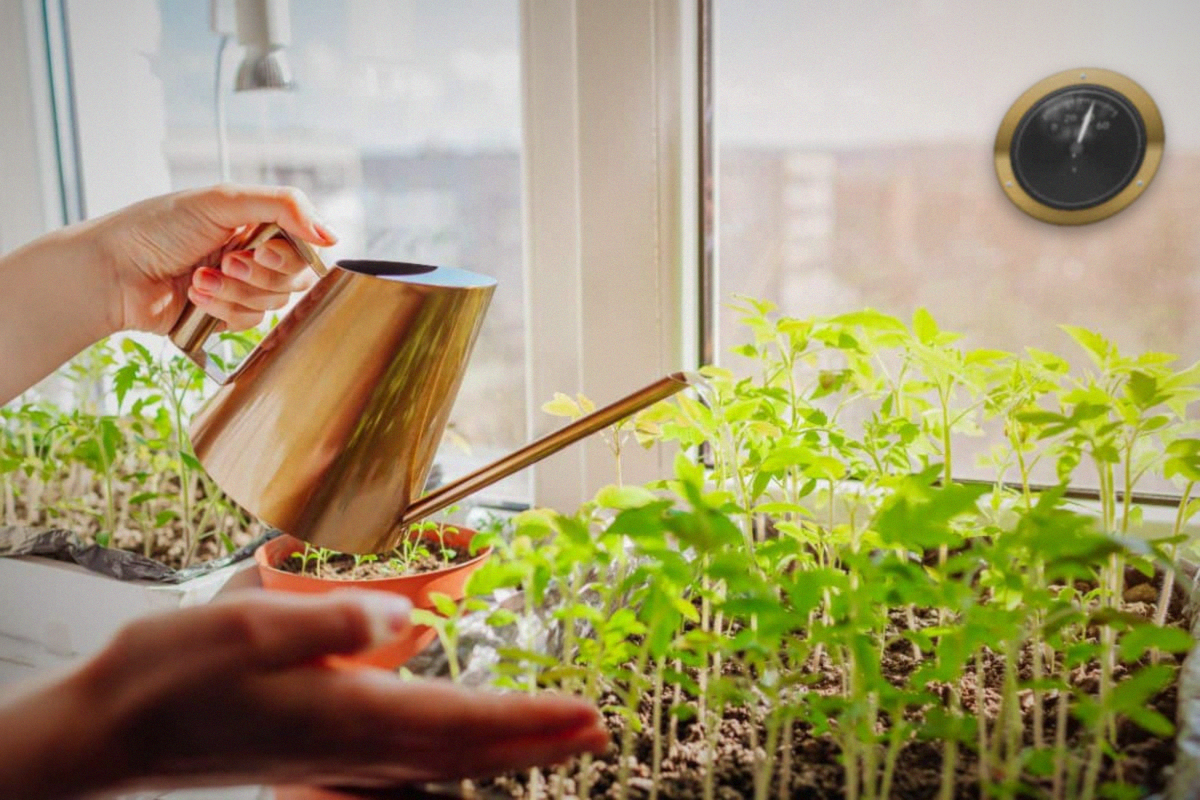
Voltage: {"value": 40, "unit": "V"}
